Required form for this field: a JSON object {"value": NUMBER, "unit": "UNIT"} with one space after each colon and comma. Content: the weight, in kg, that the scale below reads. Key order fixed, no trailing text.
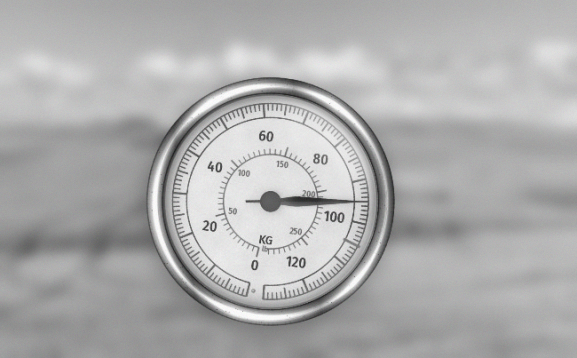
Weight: {"value": 95, "unit": "kg"}
